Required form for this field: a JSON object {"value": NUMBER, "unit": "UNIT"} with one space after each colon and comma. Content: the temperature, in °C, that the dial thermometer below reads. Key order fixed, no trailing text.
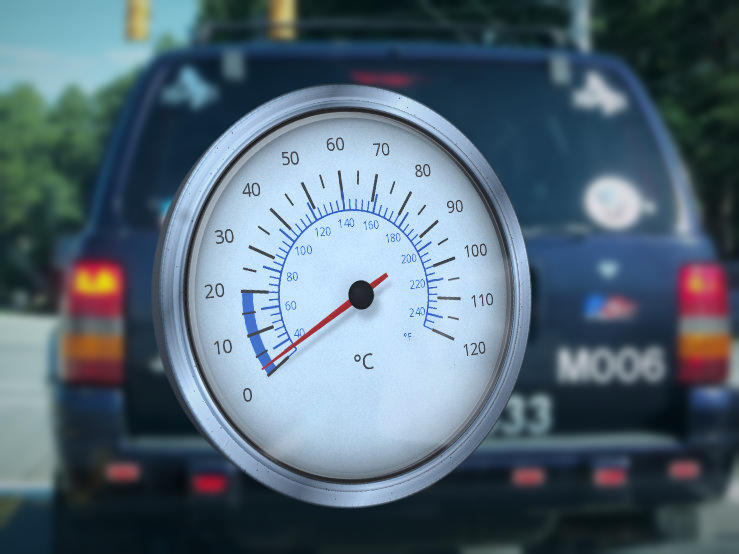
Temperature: {"value": 2.5, "unit": "°C"}
